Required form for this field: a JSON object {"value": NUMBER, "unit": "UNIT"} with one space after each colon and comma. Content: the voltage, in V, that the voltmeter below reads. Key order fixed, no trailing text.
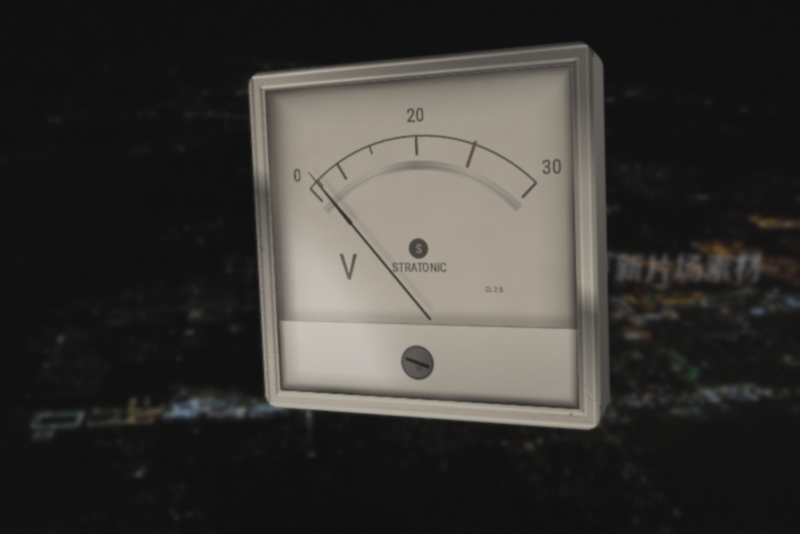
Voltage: {"value": 5, "unit": "V"}
